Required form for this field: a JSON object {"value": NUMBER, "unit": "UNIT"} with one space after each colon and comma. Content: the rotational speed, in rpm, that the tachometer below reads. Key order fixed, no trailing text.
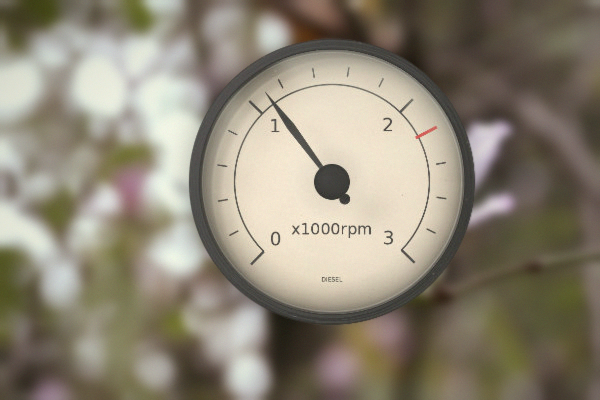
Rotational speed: {"value": 1100, "unit": "rpm"}
